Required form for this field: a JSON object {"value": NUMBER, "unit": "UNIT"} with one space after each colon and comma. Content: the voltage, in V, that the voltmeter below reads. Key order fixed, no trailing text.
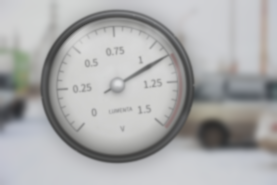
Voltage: {"value": 1.1, "unit": "V"}
